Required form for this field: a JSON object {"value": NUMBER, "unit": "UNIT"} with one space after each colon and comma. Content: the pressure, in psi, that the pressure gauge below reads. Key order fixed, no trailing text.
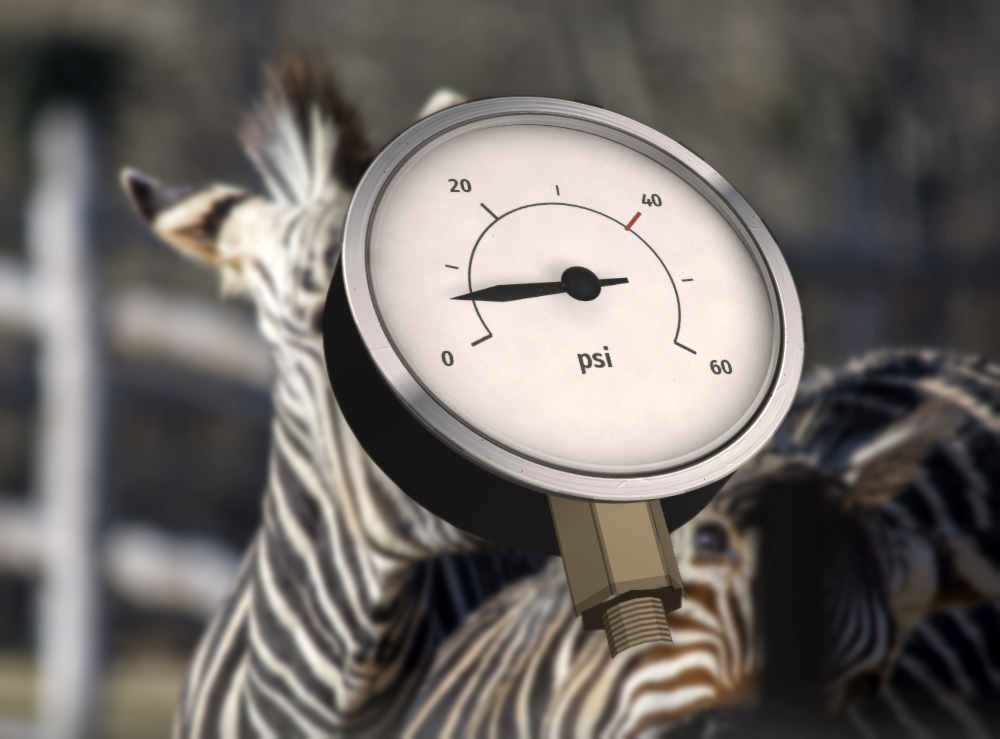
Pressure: {"value": 5, "unit": "psi"}
